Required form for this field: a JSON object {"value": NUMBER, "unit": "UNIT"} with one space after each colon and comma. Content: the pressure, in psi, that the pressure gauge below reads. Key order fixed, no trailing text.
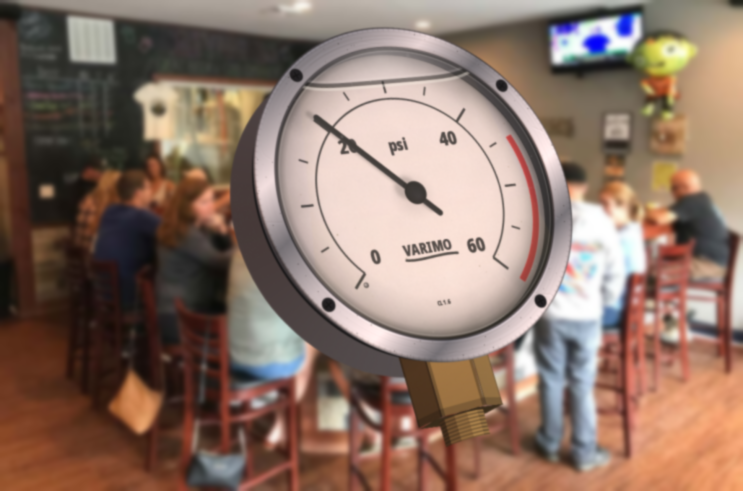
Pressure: {"value": 20, "unit": "psi"}
